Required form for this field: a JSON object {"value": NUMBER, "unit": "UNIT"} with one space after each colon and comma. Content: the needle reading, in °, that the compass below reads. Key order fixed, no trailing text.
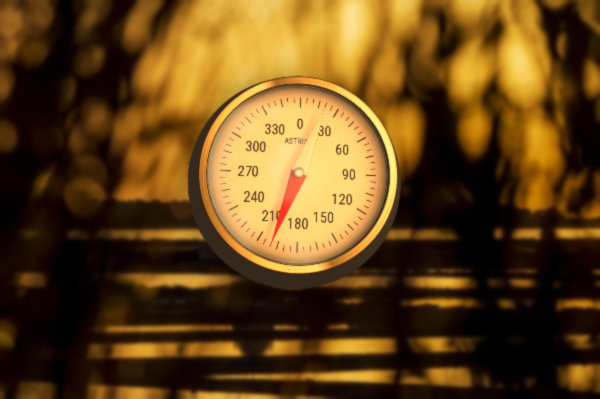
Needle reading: {"value": 200, "unit": "°"}
